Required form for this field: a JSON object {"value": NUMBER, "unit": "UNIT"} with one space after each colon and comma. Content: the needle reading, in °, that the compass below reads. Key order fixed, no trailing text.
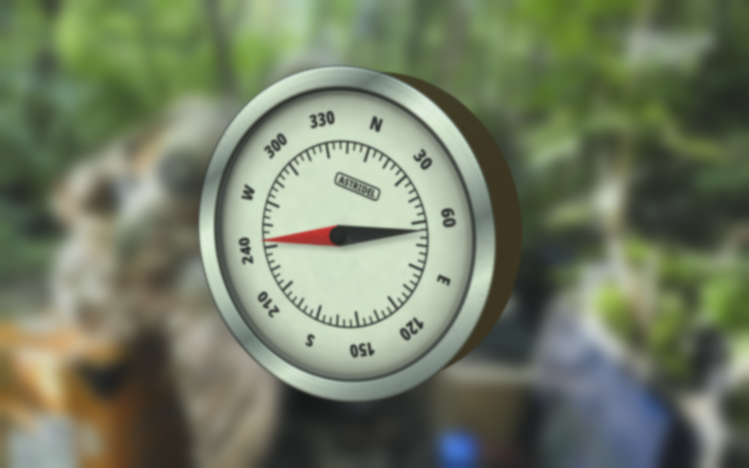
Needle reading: {"value": 245, "unit": "°"}
